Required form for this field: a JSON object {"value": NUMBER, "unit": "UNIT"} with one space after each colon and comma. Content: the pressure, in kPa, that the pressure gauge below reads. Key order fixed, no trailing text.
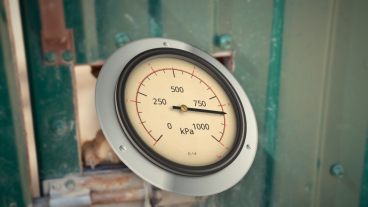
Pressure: {"value": 850, "unit": "kPa"}
